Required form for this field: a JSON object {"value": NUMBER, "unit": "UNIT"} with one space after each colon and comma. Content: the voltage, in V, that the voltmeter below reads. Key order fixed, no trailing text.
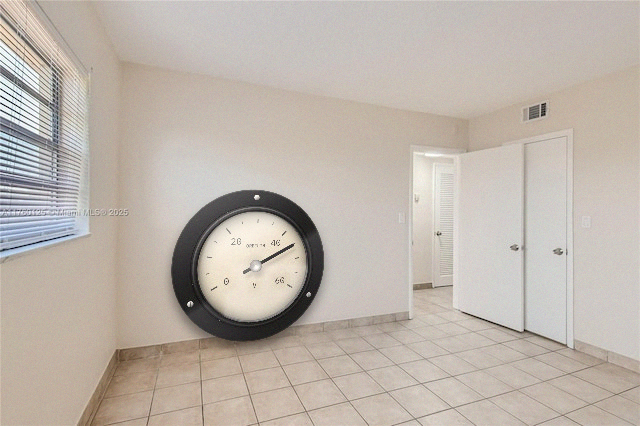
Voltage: {"value": 45, "unit": "V"}
